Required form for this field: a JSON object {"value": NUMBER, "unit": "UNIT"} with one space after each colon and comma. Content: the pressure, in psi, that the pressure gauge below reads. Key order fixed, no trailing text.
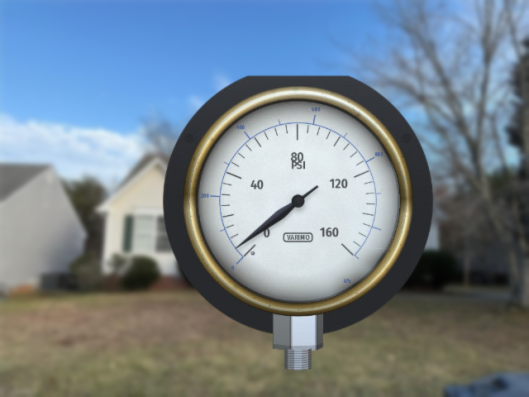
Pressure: {"value": 5, "unit": "psi"}
